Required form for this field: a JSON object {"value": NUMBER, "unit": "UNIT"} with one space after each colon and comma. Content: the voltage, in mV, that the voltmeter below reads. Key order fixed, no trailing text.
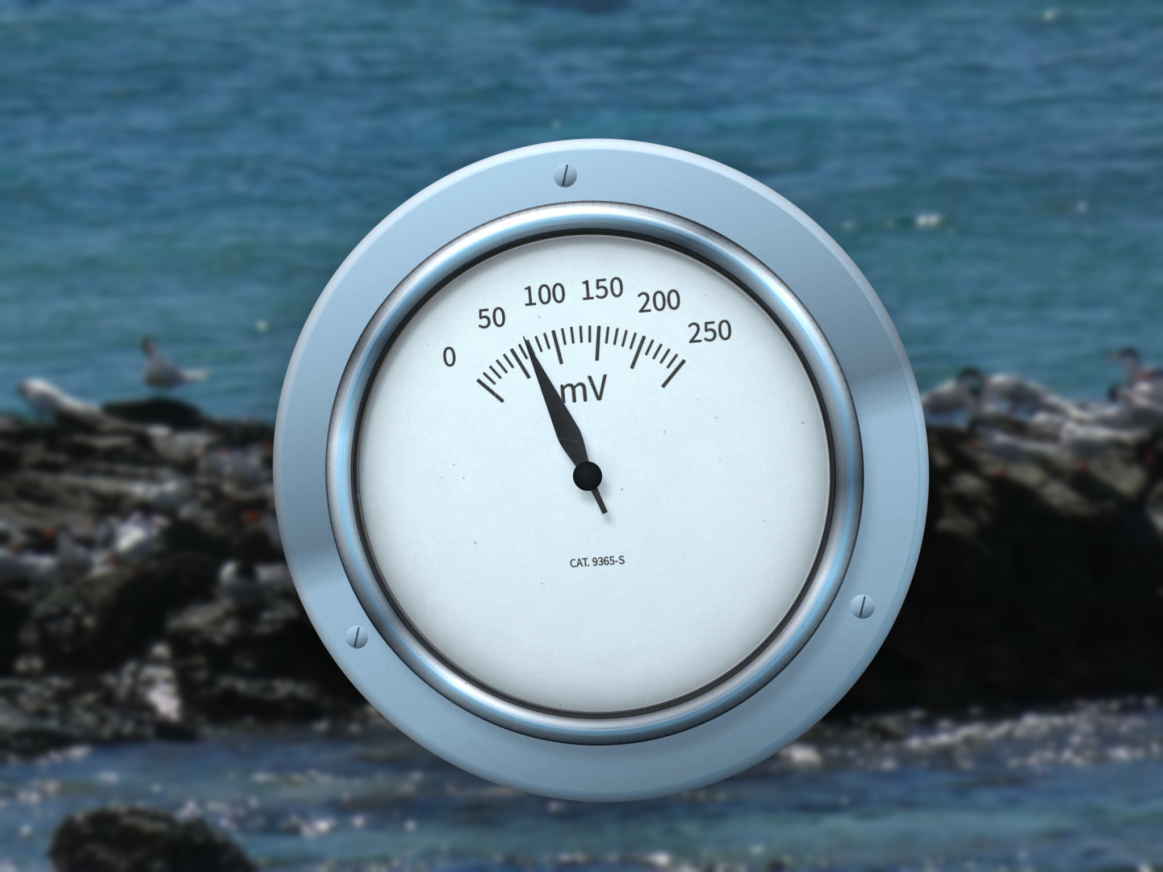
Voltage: {"value": 70, "unit": "mV"}
